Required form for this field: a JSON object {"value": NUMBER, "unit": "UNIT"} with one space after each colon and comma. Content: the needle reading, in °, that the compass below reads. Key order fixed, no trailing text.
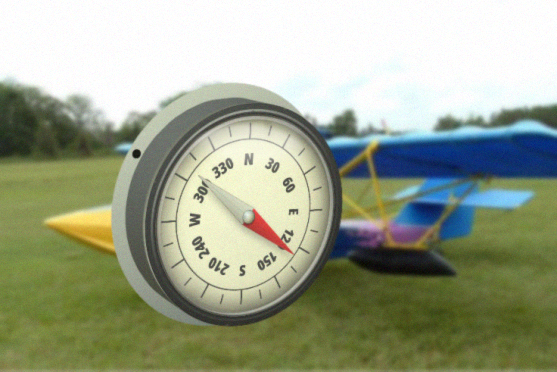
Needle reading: {"value": 127.5, "unit": "°"}
